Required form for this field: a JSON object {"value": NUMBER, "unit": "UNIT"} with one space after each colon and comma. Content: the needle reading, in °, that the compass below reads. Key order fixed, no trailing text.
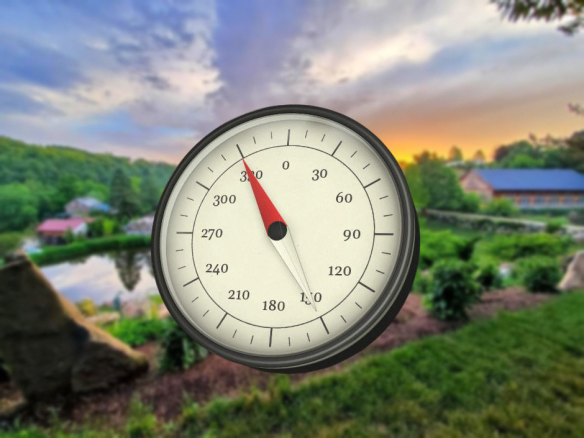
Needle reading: {"value": 330, "unit": "°"}
